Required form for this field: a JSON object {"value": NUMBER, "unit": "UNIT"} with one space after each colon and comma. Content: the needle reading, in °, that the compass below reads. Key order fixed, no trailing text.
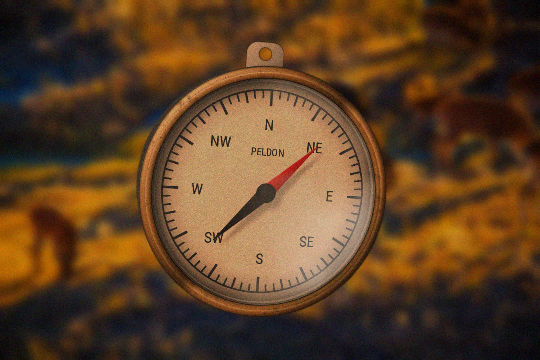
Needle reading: {"value": 45, "unit": "°"}
